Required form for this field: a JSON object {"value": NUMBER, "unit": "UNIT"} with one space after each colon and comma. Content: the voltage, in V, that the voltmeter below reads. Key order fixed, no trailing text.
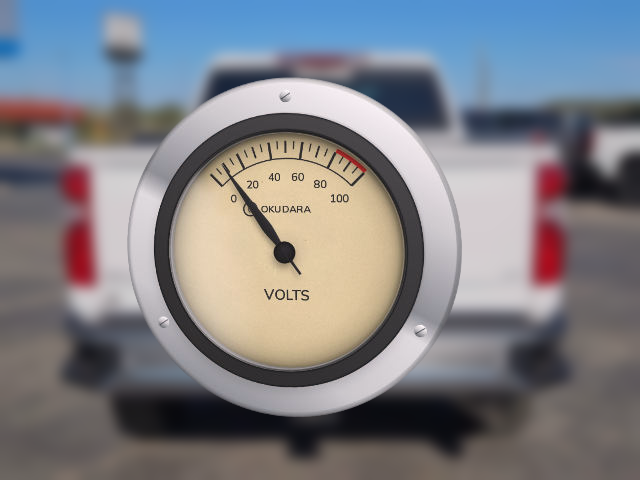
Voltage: {"value": 10, "unit": "V"}
